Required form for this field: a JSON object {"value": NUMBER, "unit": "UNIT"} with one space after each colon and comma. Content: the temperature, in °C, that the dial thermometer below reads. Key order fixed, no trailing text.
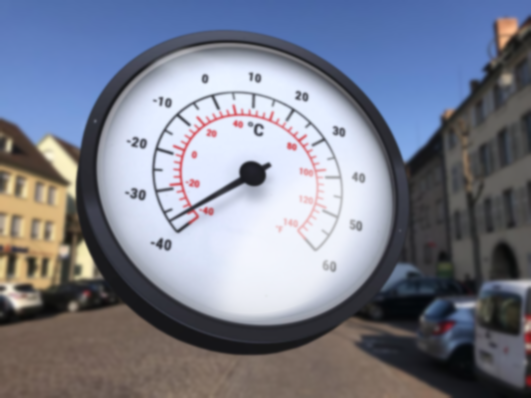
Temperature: {"value": -37.5, "unit": "°C"}
